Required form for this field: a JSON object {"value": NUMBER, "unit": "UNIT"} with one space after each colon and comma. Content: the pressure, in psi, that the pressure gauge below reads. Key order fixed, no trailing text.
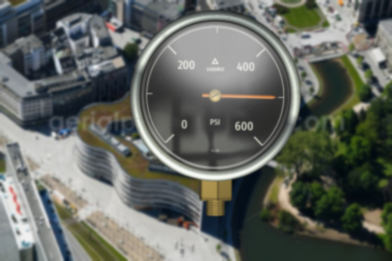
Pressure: {"value": 500, "unit": "psi"}
